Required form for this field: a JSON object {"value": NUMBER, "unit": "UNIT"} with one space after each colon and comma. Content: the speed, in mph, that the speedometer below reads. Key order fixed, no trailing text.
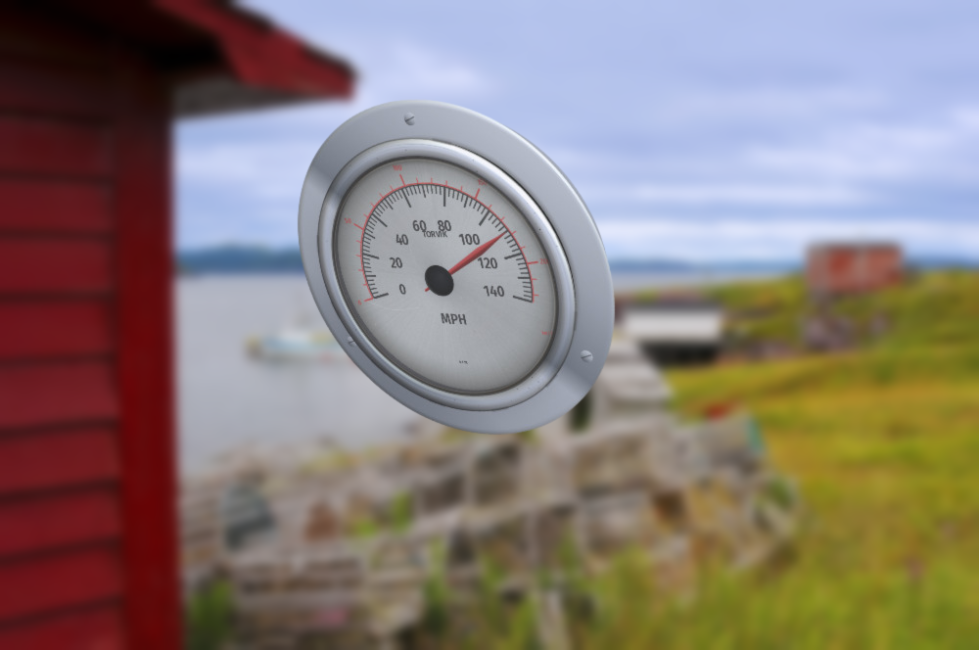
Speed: {"value": 110, "unit": "mph"}
